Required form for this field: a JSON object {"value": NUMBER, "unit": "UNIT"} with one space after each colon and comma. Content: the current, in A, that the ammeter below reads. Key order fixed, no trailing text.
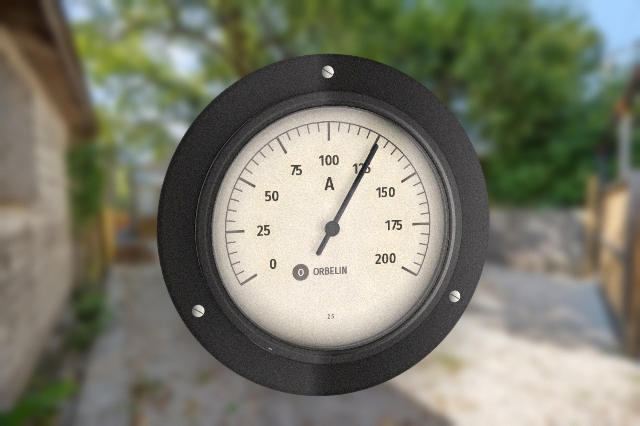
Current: {"value": 125, "unit": "A"}
